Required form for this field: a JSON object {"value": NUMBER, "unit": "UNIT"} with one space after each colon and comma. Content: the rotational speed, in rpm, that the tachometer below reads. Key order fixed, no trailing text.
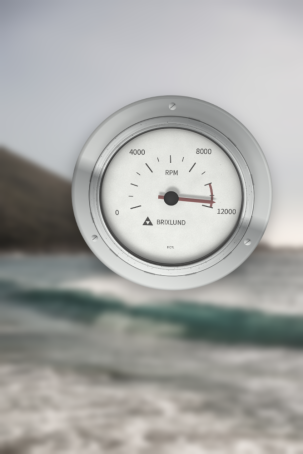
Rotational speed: {"value": 11500, "unit": "rpm"}
